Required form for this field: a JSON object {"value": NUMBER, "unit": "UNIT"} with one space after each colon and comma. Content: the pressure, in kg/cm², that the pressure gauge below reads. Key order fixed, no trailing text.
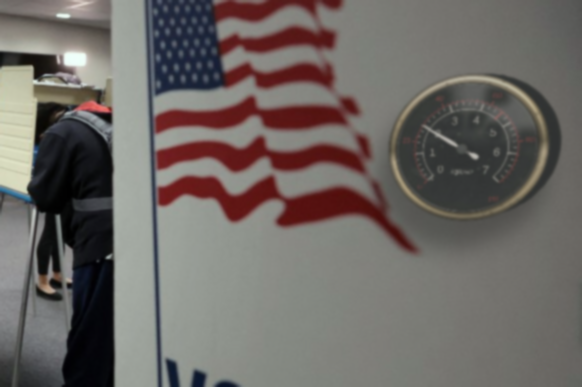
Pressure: {"value": 2, "unit": "kg/cm²"}
